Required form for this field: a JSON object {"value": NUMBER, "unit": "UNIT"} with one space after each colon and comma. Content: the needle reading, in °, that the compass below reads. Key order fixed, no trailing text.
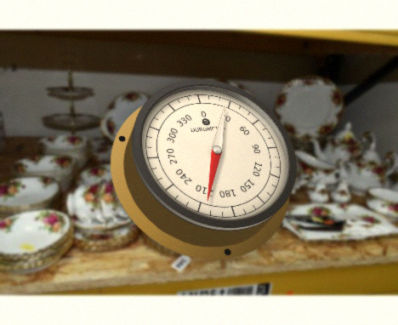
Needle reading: {"value": 205, "unit": "°"}
